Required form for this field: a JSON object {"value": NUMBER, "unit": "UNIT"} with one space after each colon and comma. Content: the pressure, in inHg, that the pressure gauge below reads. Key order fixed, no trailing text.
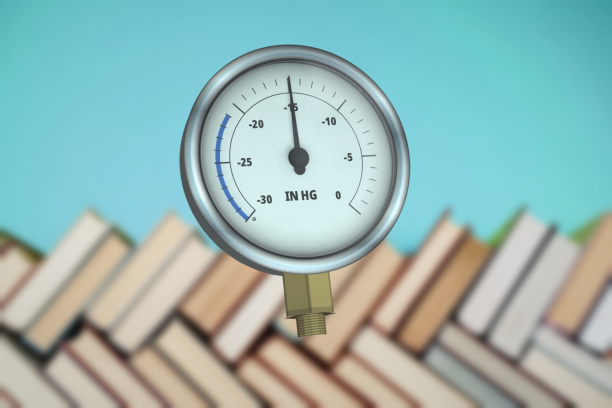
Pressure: {"value": -15, "unit": "inHg"}
